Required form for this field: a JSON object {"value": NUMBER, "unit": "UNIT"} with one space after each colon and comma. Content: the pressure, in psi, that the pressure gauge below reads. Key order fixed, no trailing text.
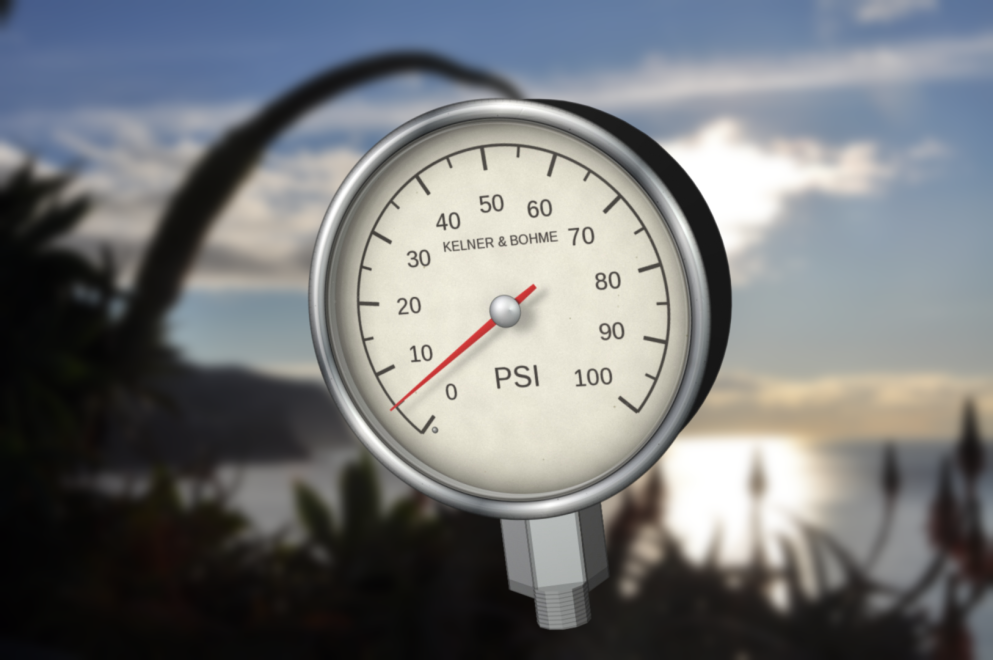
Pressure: {"value": 5, "unit": "psi"}
